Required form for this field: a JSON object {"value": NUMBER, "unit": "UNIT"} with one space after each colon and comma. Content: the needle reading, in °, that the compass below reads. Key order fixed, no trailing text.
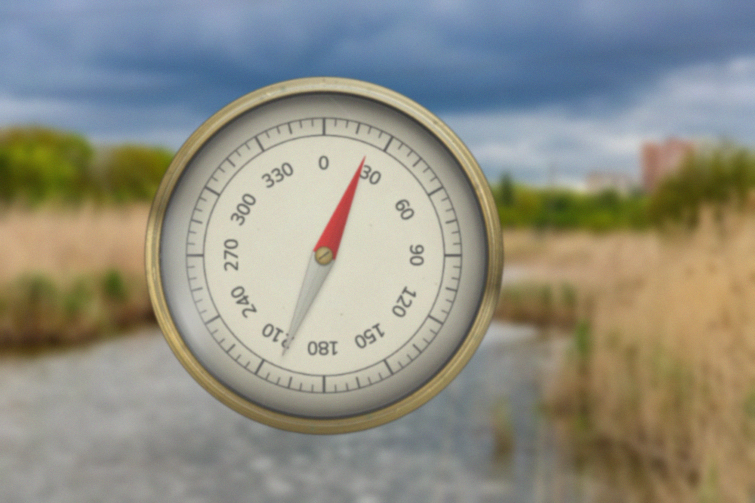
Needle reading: {"value": 22.5, "unit": "°"}
